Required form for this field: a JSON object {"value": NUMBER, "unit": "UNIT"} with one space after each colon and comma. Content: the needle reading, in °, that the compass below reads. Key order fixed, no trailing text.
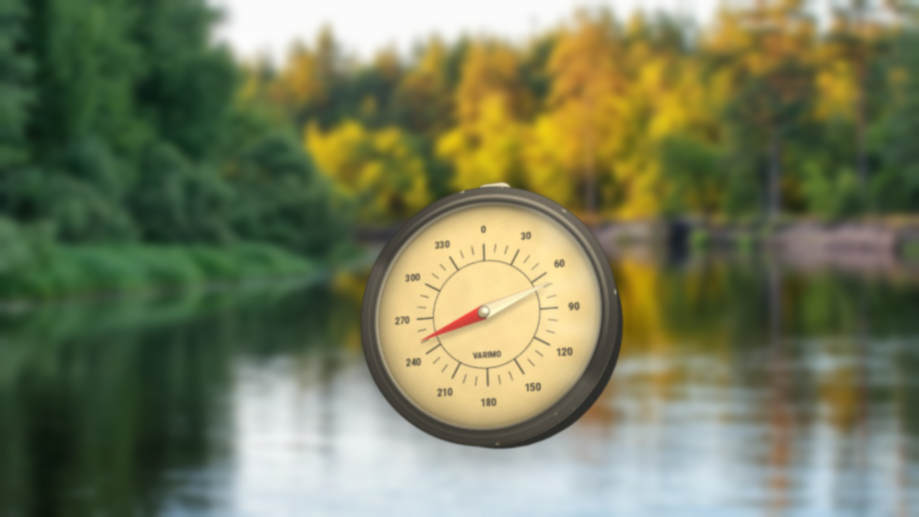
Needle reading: {"value": 250, "unit": "°"}
